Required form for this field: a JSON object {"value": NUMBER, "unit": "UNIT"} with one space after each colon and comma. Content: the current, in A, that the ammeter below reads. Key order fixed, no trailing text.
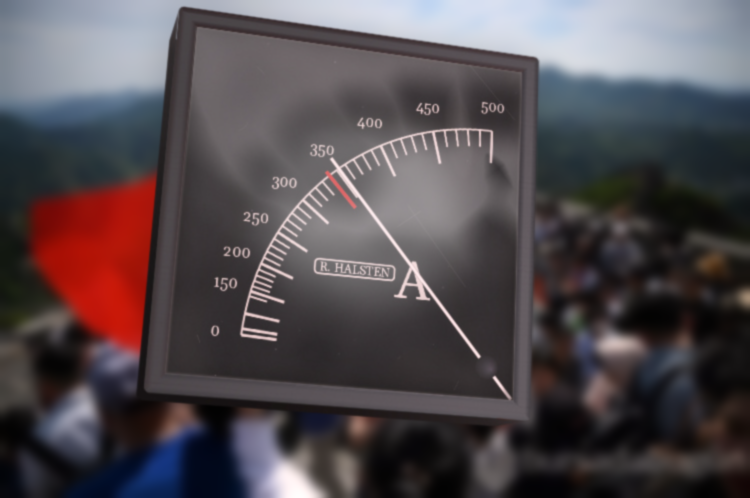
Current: {"value": 350, "unit": "A"}
